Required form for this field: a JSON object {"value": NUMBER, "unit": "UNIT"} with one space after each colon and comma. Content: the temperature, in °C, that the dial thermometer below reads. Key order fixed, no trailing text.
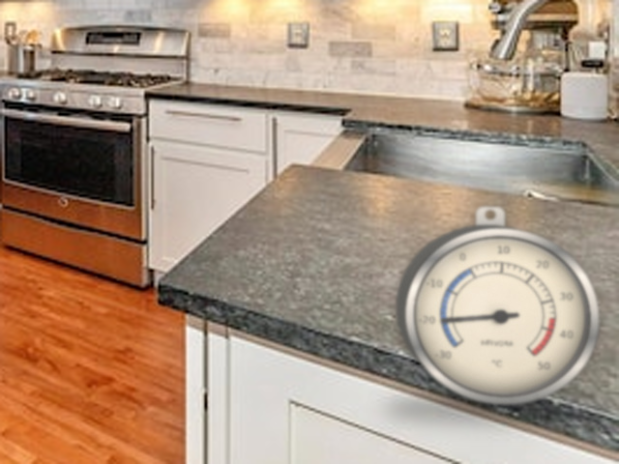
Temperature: {"value": -20, "unit": "°C"}
